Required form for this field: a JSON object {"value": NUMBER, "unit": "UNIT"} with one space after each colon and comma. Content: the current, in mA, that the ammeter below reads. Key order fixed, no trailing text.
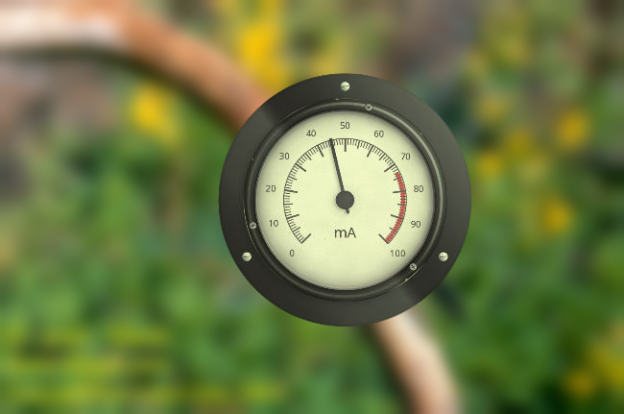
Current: {"value": 45, "unit": "mA"}
